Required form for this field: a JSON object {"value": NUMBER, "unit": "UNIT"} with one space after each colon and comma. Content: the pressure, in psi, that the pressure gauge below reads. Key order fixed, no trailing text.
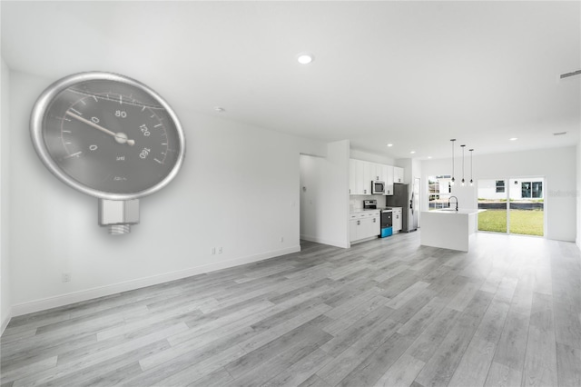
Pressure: {"value": 35, "unit": "psi"}
